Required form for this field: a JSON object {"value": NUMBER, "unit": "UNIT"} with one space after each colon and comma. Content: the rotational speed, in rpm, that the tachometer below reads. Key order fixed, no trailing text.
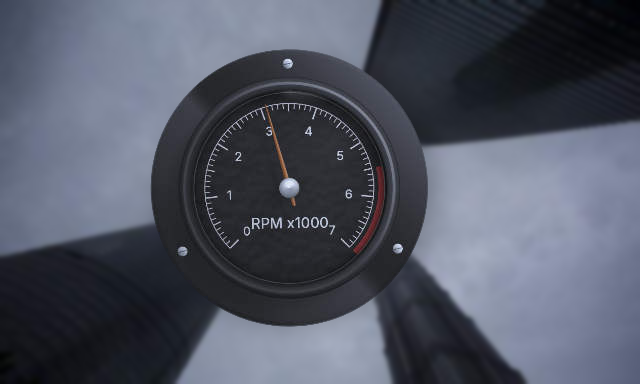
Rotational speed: {"value": 3100, "unit": "rpm"}
